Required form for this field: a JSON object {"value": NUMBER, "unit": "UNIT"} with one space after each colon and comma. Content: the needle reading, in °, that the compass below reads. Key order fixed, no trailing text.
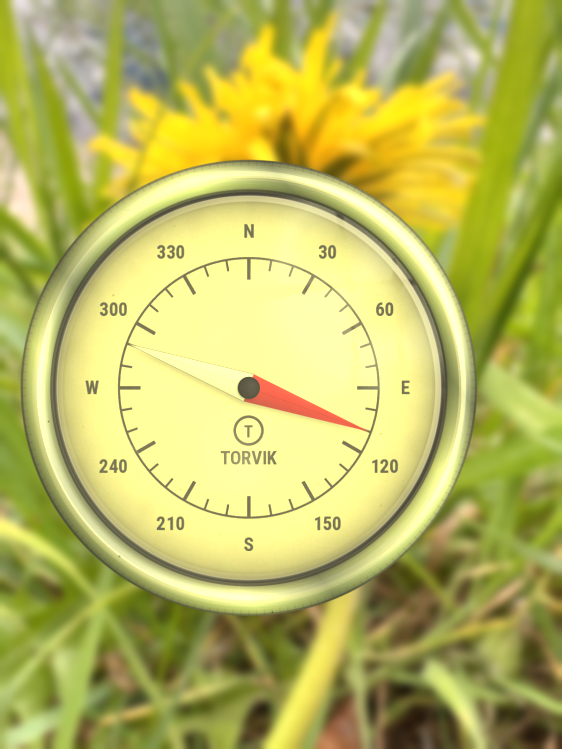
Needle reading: {"value": 110, "unit": "°"}
